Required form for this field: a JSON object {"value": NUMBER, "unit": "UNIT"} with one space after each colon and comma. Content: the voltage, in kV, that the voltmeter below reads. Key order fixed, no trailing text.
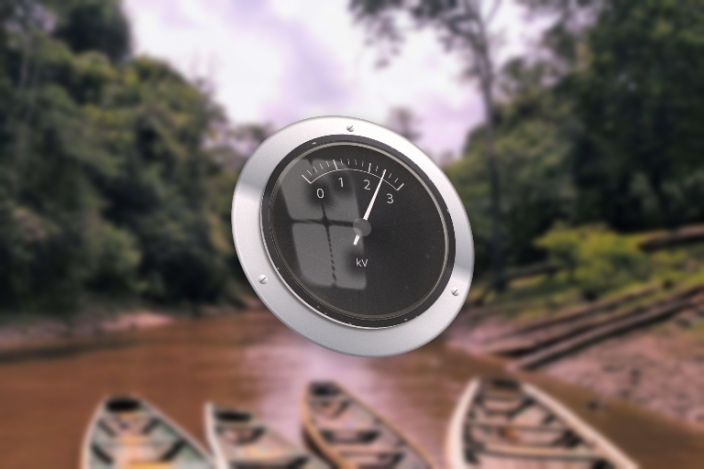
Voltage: {"value": 2.4, "unit": "kV"}
